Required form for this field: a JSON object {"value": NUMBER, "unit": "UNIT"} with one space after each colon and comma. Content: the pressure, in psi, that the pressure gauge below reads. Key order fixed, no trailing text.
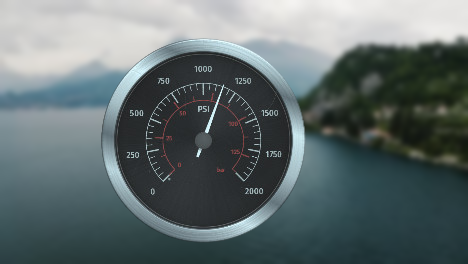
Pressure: {"value": 1150, "unit": "psi"}
